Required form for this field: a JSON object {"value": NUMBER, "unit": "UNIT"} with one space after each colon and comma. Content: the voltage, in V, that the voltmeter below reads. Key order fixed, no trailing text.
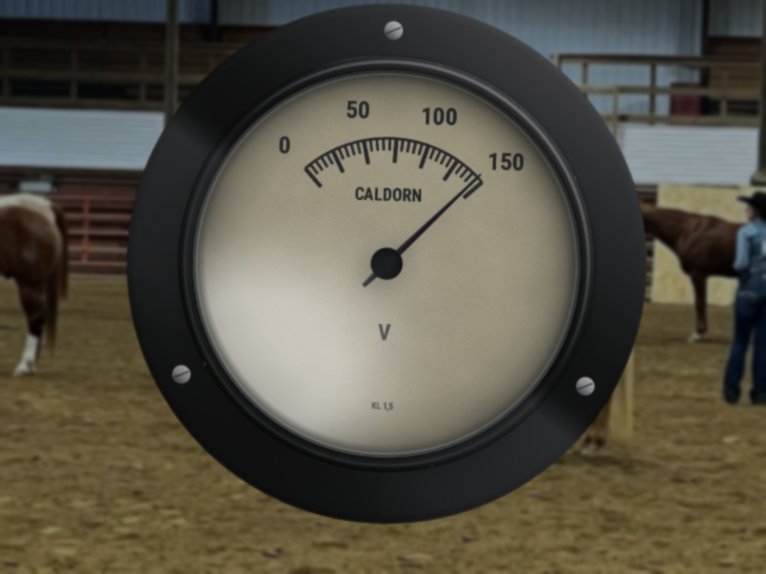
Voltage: {"value": 145, "unit": "V"}
